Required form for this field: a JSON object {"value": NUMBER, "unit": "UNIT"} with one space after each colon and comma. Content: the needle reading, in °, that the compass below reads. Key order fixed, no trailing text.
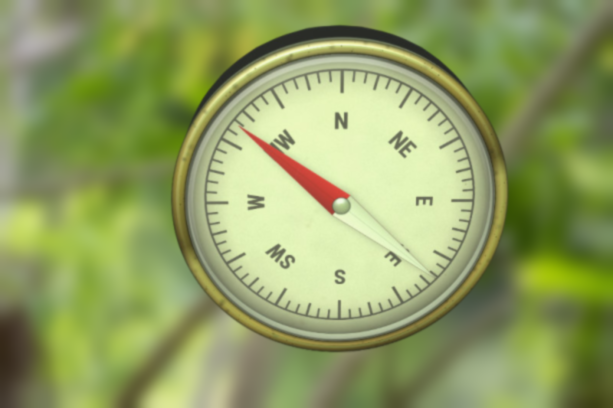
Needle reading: {"value": 310, "unit": "°"}
